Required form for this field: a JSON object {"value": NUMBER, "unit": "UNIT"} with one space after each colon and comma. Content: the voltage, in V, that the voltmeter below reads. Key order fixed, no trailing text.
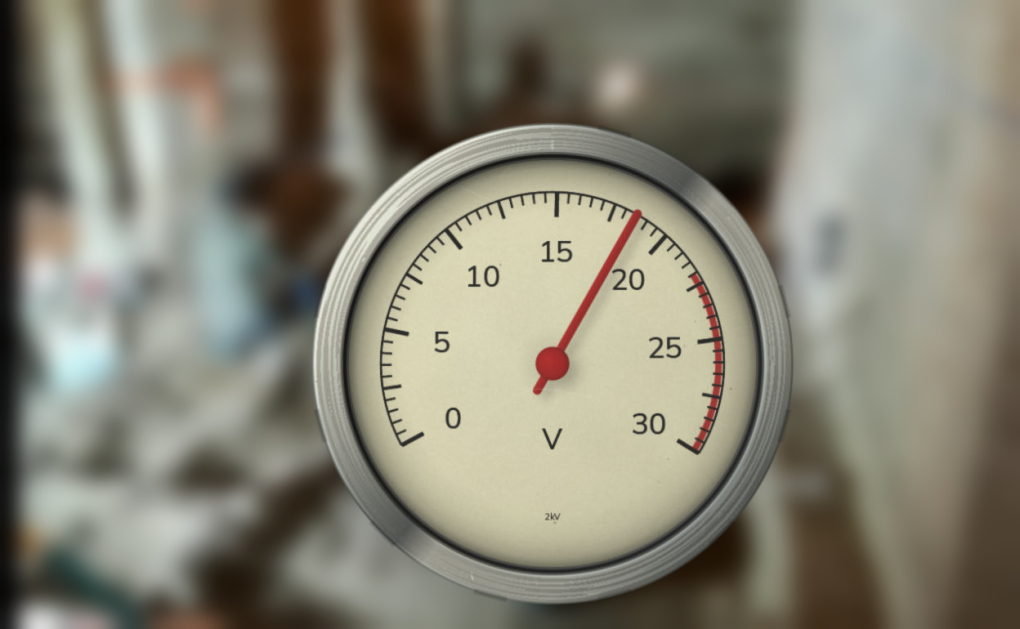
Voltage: {"value": 18.5, "unit": "V"}
